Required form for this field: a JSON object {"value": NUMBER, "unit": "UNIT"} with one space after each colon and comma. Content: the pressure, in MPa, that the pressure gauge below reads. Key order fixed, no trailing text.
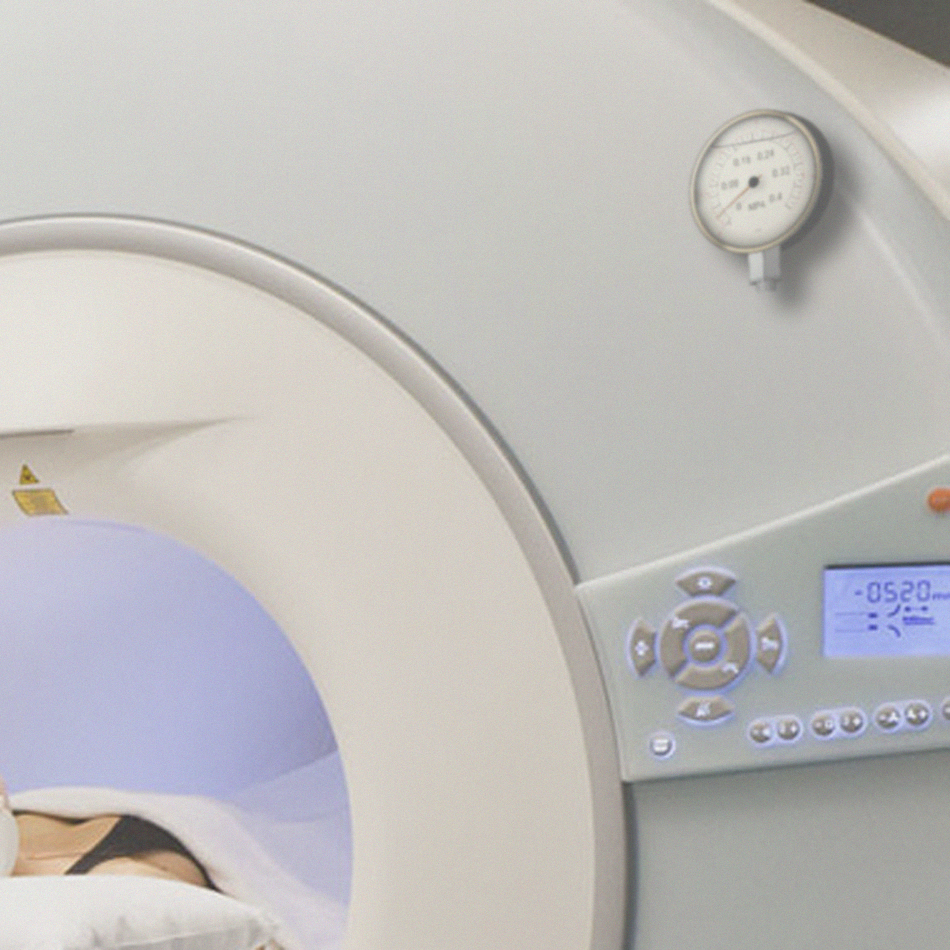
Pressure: {"value": 0.02, "unit": "MPa"}
